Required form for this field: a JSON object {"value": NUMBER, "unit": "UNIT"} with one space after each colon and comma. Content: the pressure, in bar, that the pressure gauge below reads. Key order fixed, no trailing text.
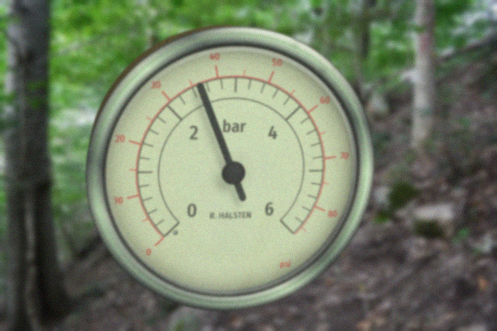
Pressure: {"value": 2.5, "unit": "bar"}
